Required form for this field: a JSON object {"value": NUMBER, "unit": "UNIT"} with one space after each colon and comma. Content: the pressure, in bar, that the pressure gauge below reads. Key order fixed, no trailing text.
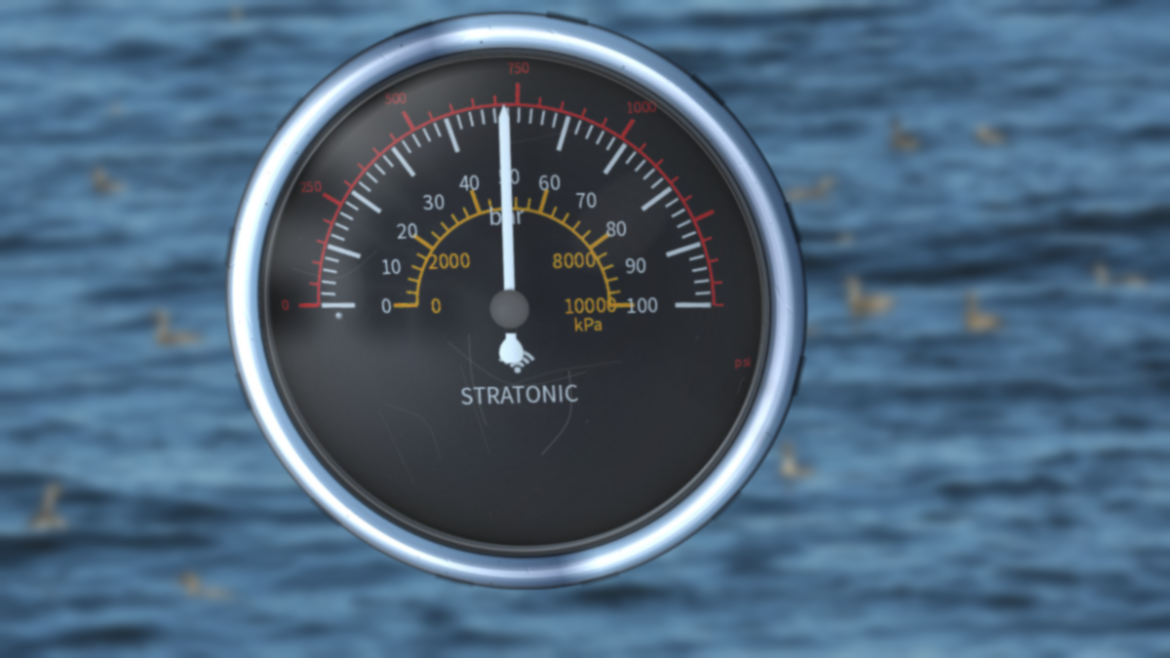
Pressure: {"value": 50, "unit": "bar"}
